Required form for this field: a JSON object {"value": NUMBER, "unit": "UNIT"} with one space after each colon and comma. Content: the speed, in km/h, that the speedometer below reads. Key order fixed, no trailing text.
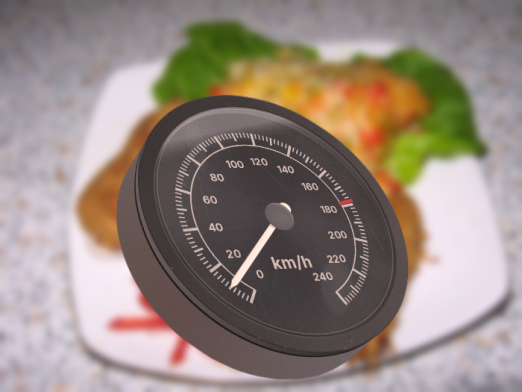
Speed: {"value": 10, "unit": "km/h"}
